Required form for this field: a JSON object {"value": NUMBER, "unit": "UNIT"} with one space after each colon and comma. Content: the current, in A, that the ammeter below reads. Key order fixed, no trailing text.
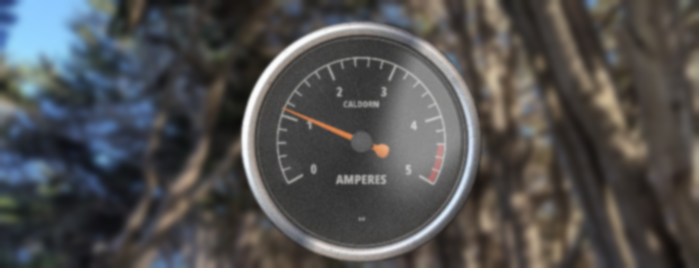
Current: {"value": 1.1, "unit": "A"}
